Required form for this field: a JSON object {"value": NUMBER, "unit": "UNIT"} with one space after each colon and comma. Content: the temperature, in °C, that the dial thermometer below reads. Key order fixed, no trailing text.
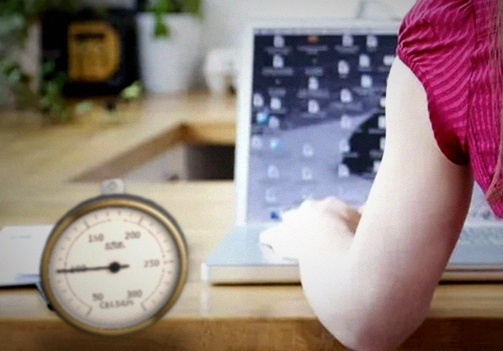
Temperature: {"value": 100, "unit": "°C"}
